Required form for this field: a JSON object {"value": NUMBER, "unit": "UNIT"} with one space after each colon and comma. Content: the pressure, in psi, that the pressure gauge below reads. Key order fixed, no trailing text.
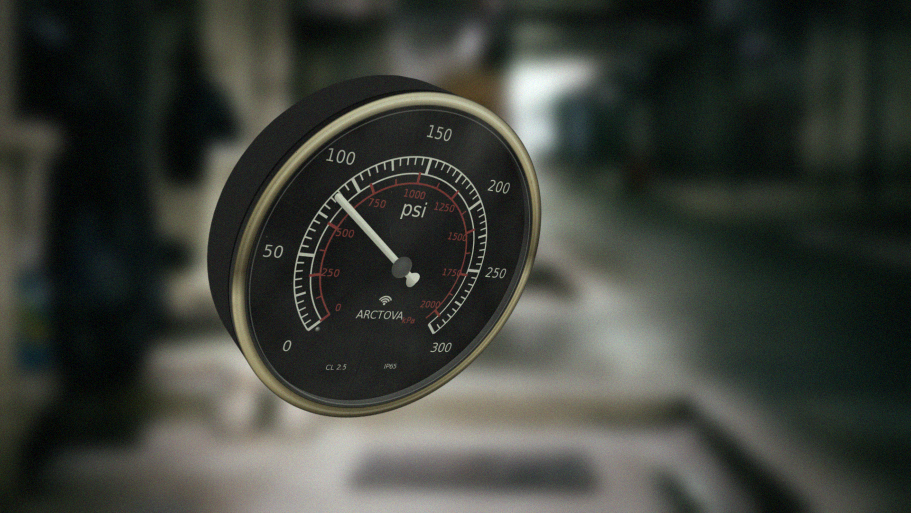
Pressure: {"value": 87.5, "unit": "psi"}
